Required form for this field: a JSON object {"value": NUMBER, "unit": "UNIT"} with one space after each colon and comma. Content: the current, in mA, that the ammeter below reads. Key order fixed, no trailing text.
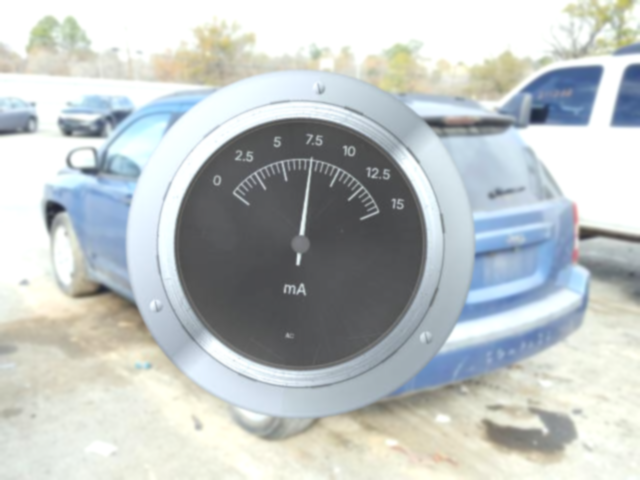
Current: {"value": 7.5, "unit": "mA"}
